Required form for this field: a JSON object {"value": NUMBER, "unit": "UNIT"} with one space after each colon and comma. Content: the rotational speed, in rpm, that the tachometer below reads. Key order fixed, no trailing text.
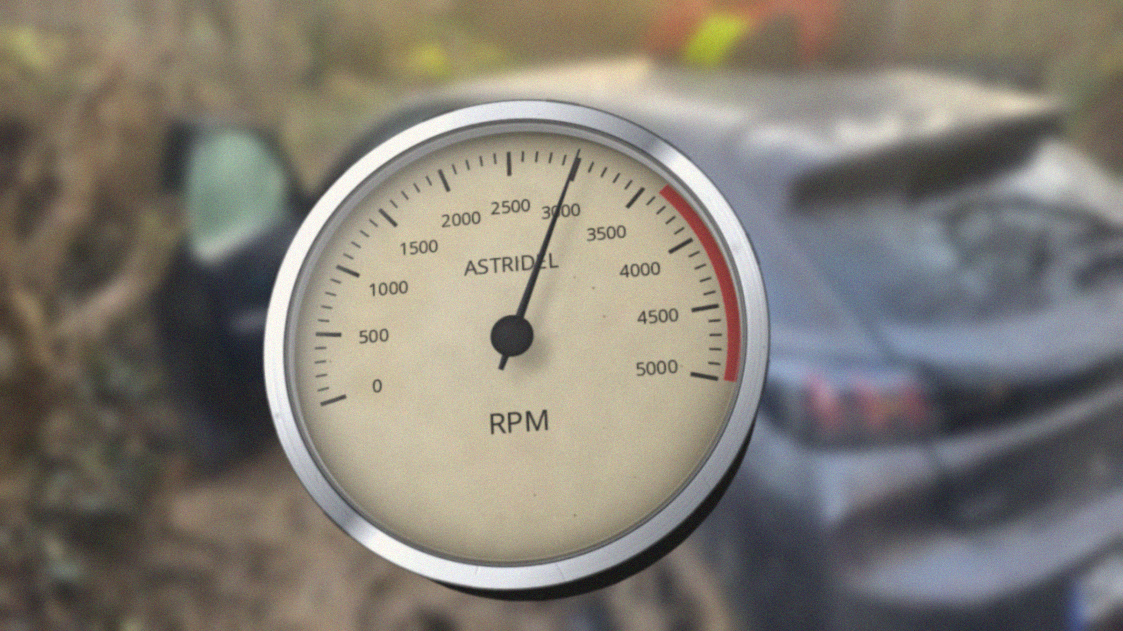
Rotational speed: {"value": 3000, "unit": "rpm"}
